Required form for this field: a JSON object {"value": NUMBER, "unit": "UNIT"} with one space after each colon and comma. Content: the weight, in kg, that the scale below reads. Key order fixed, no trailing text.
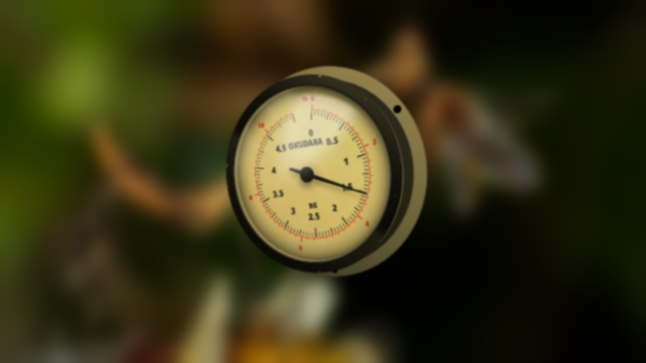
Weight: {"value": 1.5, "unit": "kg"}
